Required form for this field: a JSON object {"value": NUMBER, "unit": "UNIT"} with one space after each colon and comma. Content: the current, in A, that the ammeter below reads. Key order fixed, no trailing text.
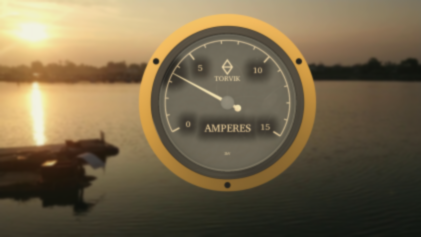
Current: {"value": 3.5, "unit": "A"}
